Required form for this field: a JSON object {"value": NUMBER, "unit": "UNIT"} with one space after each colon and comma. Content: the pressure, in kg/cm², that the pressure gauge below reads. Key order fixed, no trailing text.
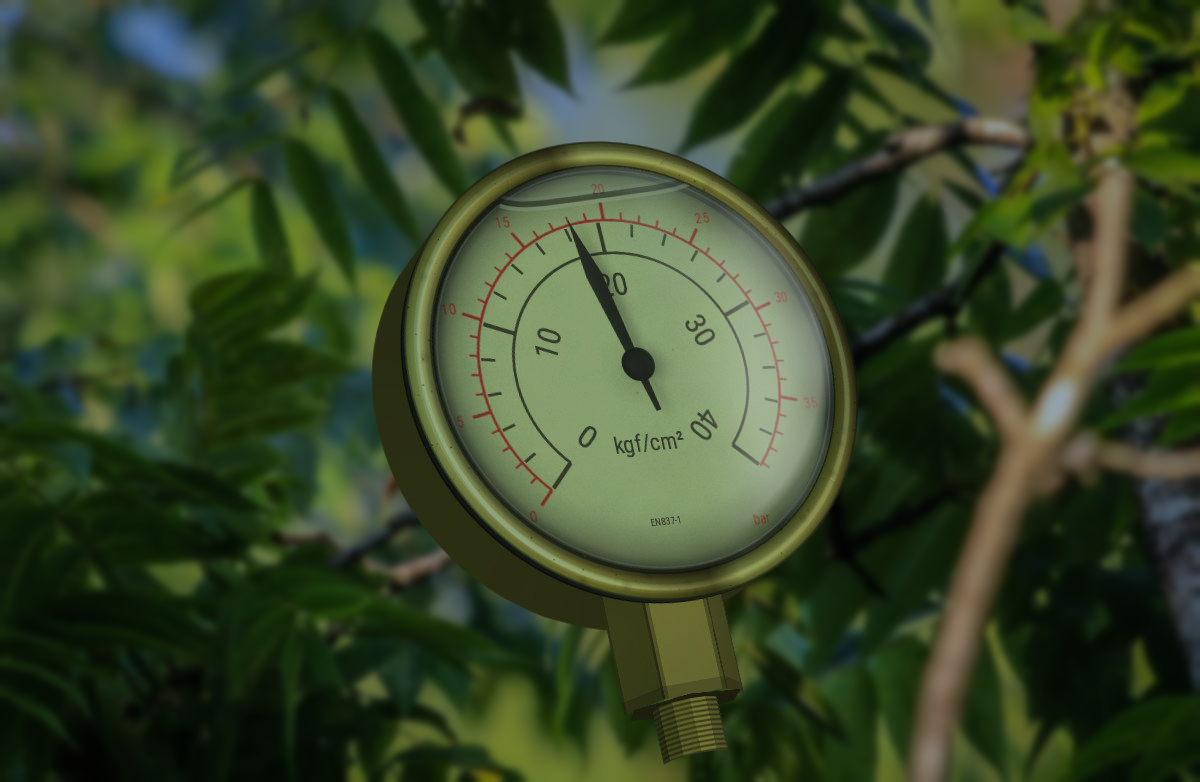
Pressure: {"value": 18, "unit": "kg/cm²"}
